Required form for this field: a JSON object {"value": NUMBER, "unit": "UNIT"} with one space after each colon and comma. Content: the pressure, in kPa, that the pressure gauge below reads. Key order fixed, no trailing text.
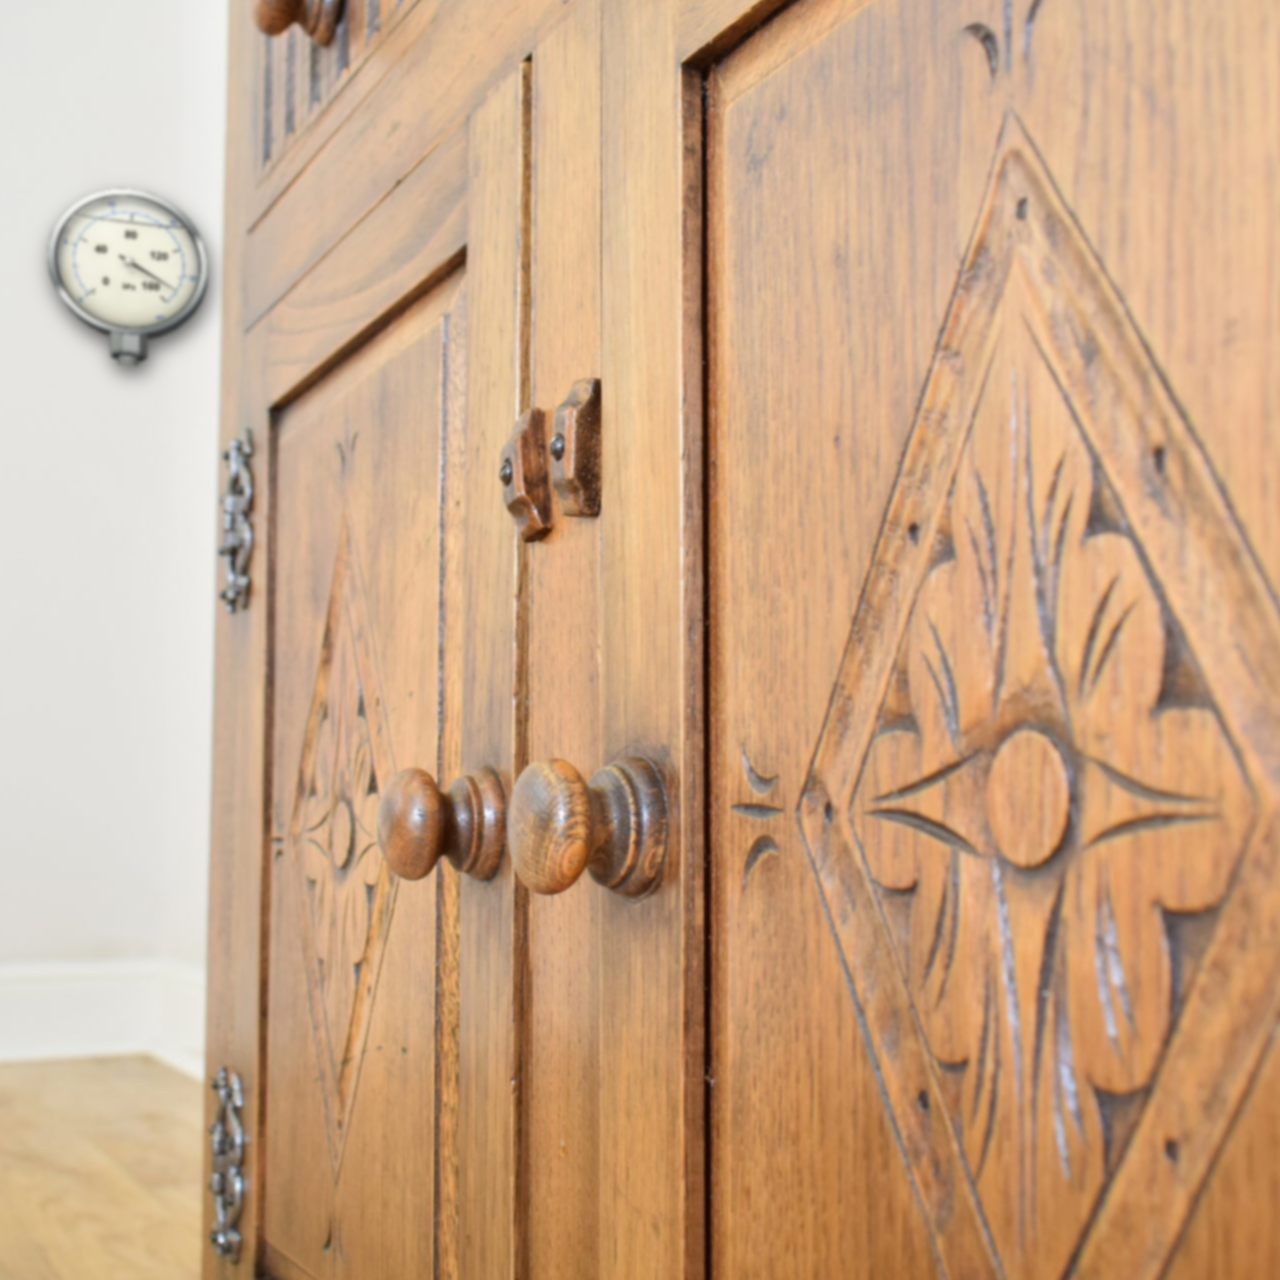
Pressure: {"value": 150, "unit": "kPa"}
